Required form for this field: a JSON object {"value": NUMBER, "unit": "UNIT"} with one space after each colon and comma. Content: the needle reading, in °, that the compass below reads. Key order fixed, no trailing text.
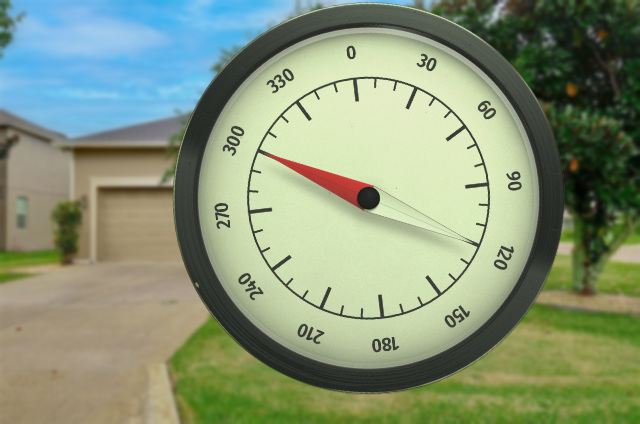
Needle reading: {"value": 300, "unit": "°"}
